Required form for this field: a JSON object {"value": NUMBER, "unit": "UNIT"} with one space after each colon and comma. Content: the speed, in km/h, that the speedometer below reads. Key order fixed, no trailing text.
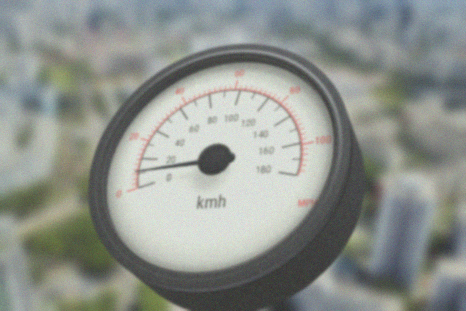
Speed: {"value": 10, "unit": "km/h"}
